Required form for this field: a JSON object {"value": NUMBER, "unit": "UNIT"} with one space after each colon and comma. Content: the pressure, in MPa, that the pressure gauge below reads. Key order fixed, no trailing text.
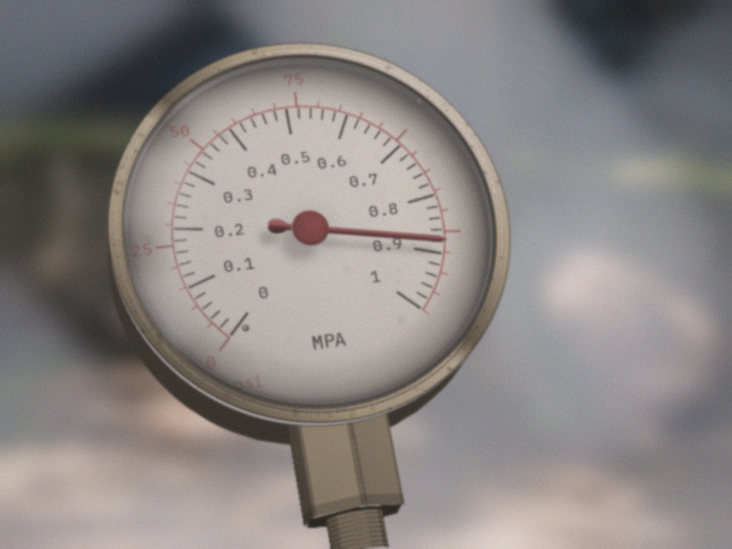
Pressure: {"value": 0.88, "unit": "MPa"}
